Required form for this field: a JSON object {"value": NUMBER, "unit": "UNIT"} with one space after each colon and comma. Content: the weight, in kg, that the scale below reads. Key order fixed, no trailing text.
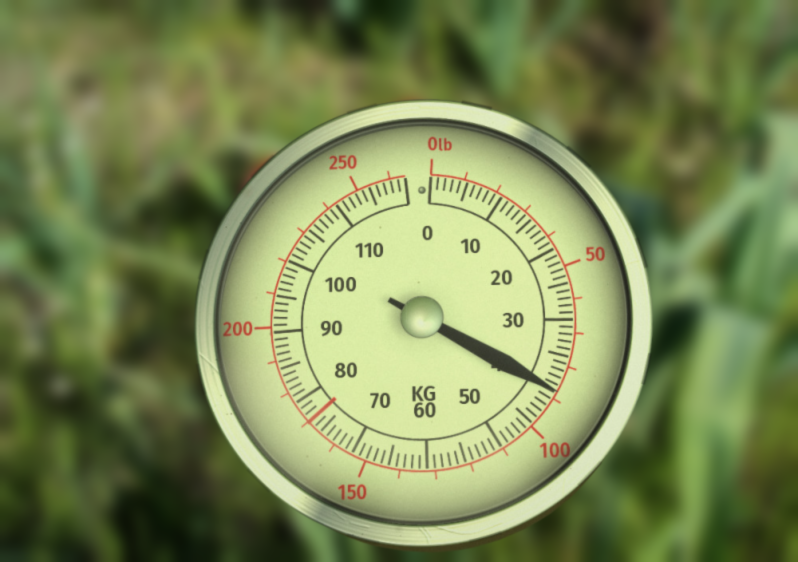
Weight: {"value": 40, "unit": "kg"}
